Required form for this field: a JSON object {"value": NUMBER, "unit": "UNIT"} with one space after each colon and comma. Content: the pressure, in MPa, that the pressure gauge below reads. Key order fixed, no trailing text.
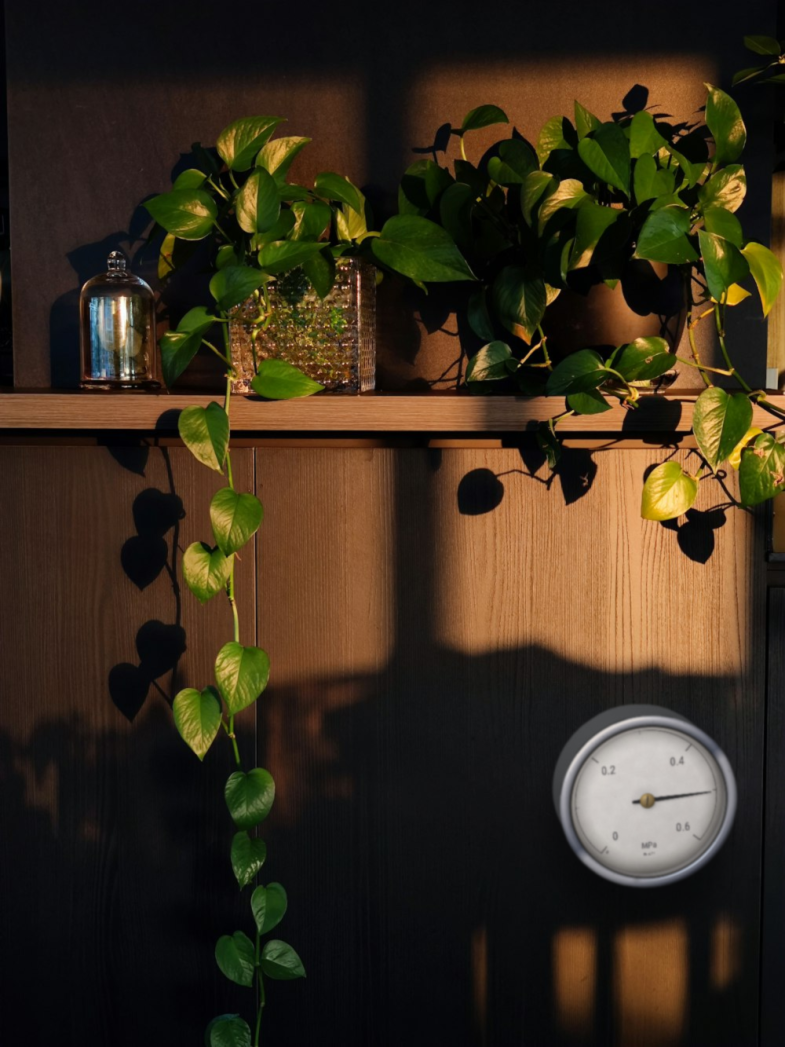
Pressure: {"value": 0.5, "unit": "MPa"}
